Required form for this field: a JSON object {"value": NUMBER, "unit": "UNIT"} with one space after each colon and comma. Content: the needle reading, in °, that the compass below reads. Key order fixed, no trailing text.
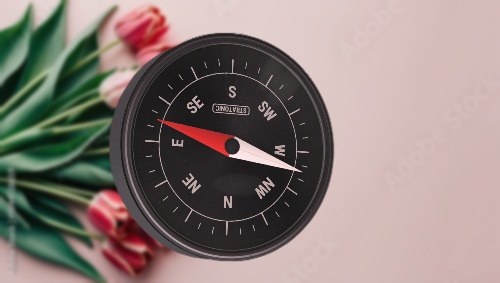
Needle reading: {"value": 105, "unit": "°"}
